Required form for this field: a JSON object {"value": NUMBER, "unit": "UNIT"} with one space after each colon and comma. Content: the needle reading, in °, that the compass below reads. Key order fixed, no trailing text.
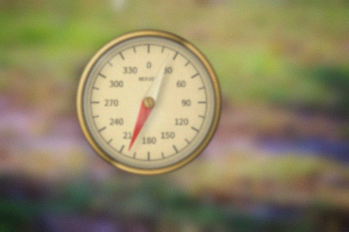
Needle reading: {"value": 202.5, "unit": "°"}
